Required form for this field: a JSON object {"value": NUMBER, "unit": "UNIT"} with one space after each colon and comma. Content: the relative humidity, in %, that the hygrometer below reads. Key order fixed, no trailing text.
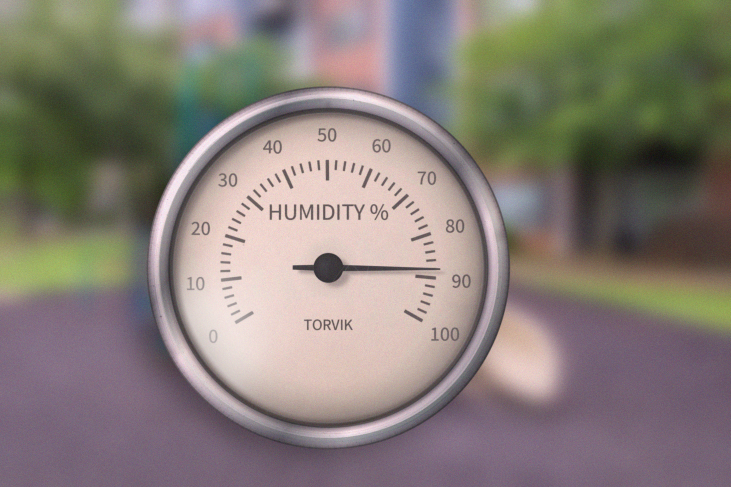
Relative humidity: {"value": 88, "unit": "%"}
